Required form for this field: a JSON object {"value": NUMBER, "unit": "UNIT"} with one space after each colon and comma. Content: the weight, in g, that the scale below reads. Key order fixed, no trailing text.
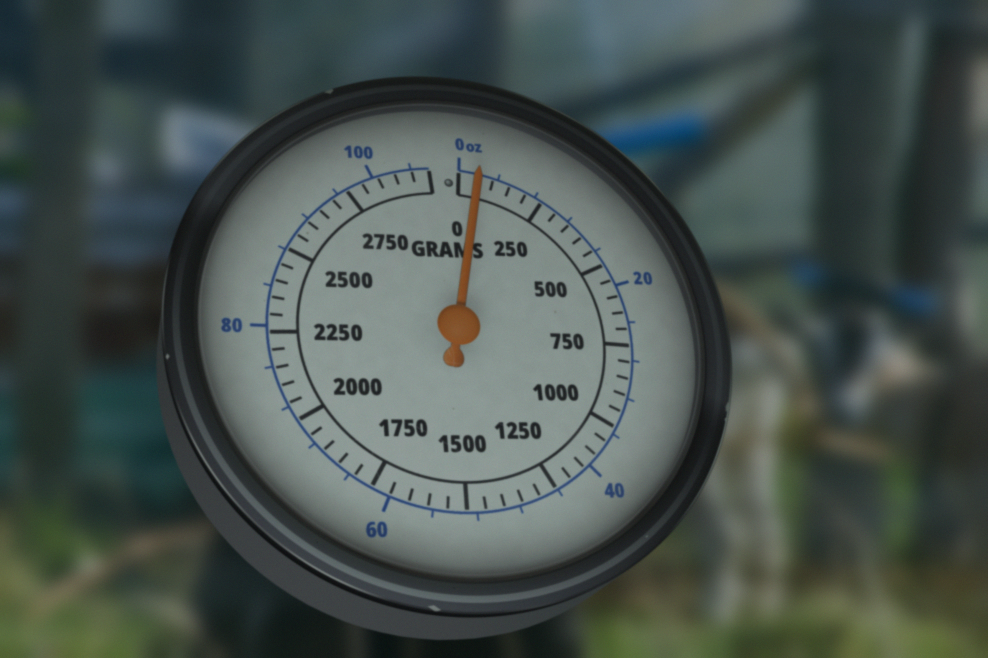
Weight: {"value": 50, "unit": "g"}
